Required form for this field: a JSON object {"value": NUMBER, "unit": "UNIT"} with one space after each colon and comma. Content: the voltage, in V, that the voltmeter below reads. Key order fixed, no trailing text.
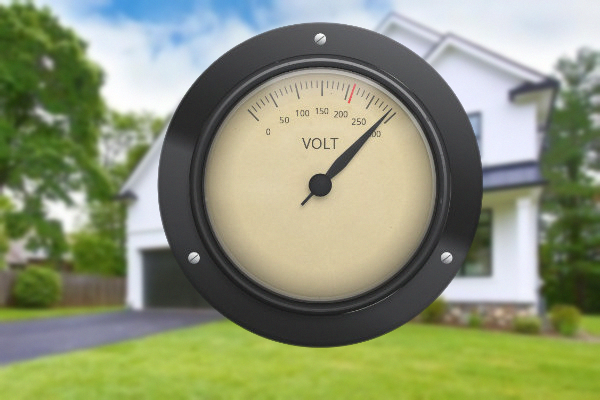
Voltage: {"value": 290, "unit": "V"}
